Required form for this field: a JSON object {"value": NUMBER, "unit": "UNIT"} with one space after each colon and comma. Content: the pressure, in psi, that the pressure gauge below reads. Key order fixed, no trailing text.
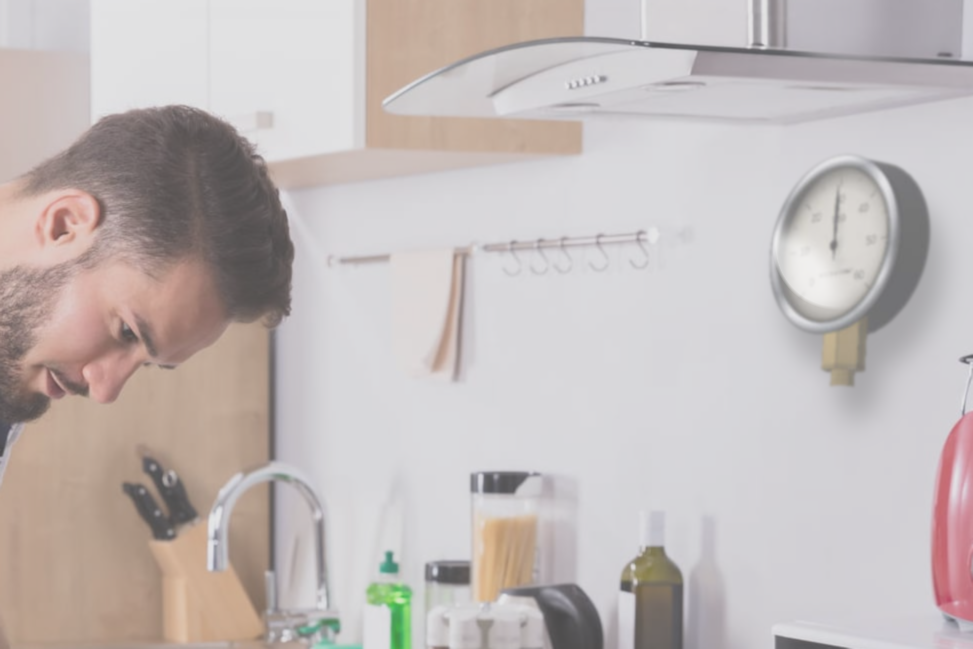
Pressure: {"value": 30, "unit": "psi"}
